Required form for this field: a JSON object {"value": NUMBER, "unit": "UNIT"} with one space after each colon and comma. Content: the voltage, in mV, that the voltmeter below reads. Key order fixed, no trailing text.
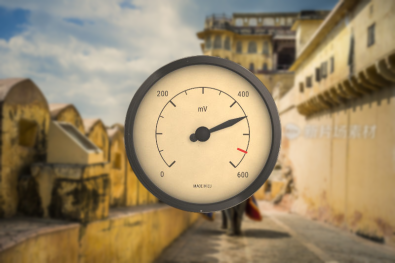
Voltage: {"value": 450, "unit": "mV"}
